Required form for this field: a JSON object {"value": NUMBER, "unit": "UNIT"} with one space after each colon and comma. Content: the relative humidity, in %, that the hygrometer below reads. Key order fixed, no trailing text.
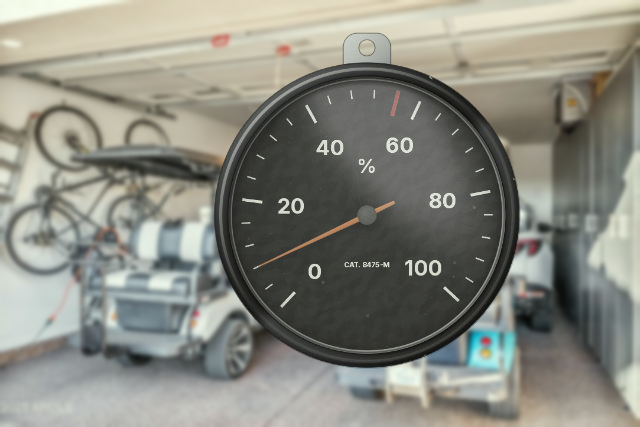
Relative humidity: {"value": 8, "unit": "%"}
